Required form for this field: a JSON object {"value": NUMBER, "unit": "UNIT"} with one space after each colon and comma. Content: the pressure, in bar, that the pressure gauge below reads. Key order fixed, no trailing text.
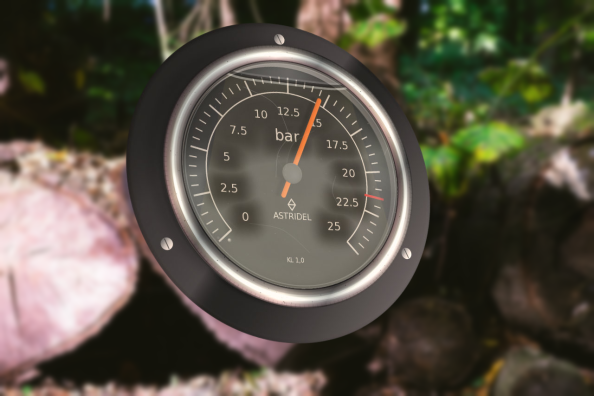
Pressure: {"value": 14.5, "unit": "bar"}
